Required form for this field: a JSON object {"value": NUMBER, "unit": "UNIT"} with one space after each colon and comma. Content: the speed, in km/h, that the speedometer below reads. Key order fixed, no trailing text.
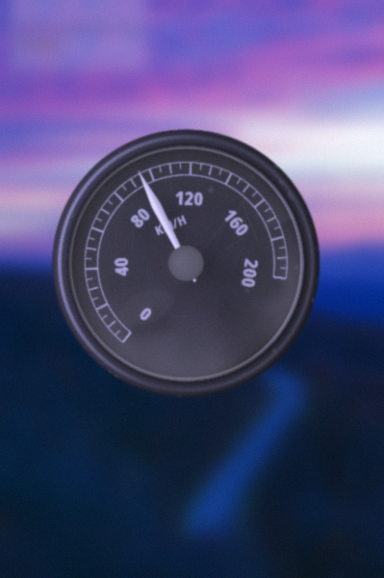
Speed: {"value": 95, "unit": "km/h"}
